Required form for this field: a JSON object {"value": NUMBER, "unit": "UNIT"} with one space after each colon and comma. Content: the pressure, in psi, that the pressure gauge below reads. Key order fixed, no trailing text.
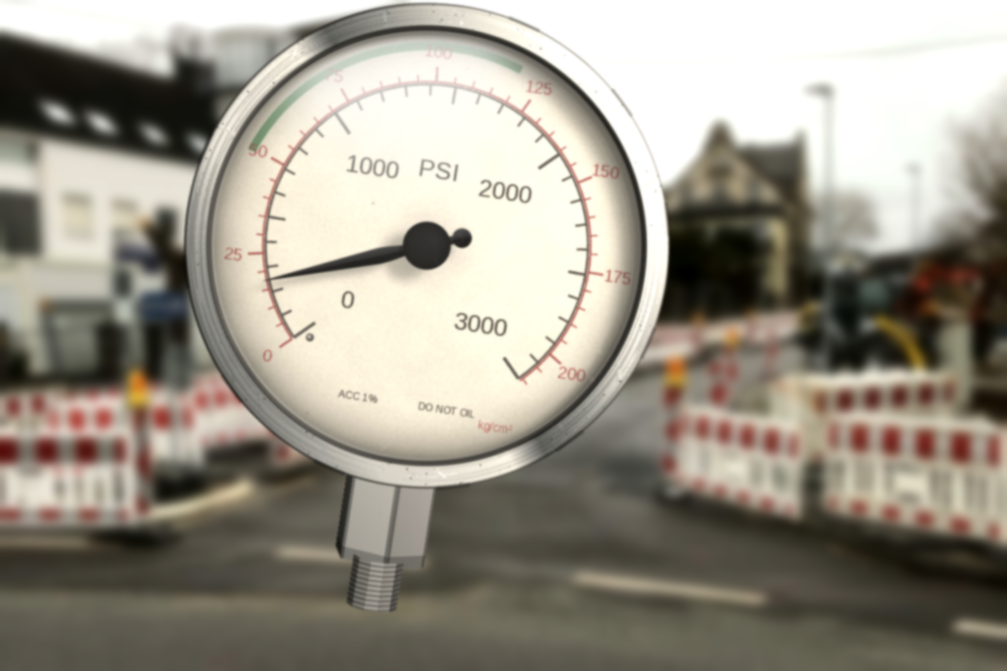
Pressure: {"value": 250, "unit": "psi"}
